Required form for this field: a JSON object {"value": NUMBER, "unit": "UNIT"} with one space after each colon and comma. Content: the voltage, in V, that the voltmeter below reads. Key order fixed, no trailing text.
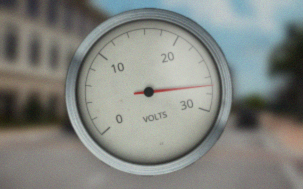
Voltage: {"value": 27, "unit": "V"}
